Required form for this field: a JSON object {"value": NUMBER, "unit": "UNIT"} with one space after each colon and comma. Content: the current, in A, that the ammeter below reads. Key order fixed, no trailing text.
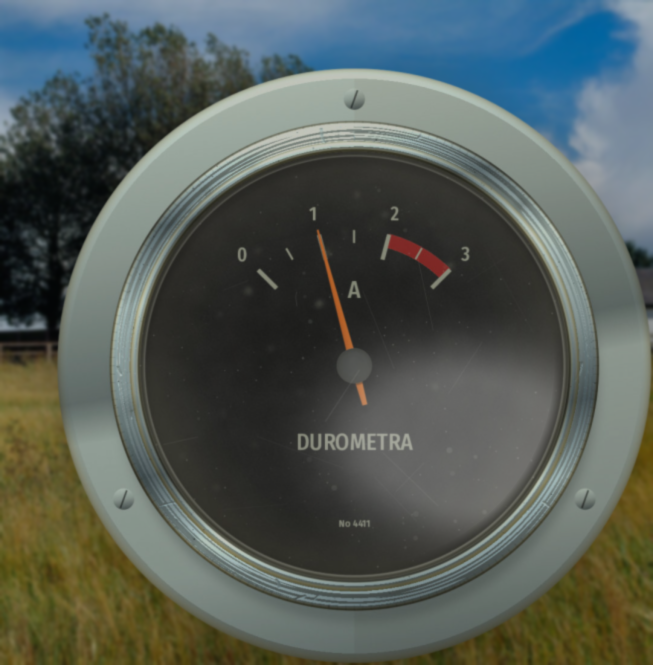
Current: {"value": 1, "unit": "A"}
